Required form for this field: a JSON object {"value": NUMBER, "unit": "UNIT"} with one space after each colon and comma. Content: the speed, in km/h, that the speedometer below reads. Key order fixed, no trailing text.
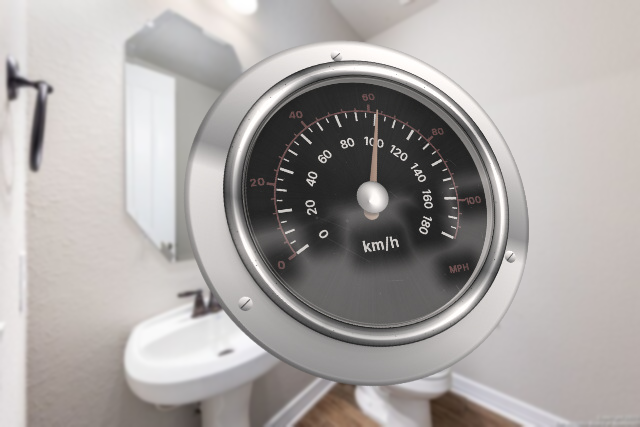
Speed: {"value": 100, "unit": "km/h"}
